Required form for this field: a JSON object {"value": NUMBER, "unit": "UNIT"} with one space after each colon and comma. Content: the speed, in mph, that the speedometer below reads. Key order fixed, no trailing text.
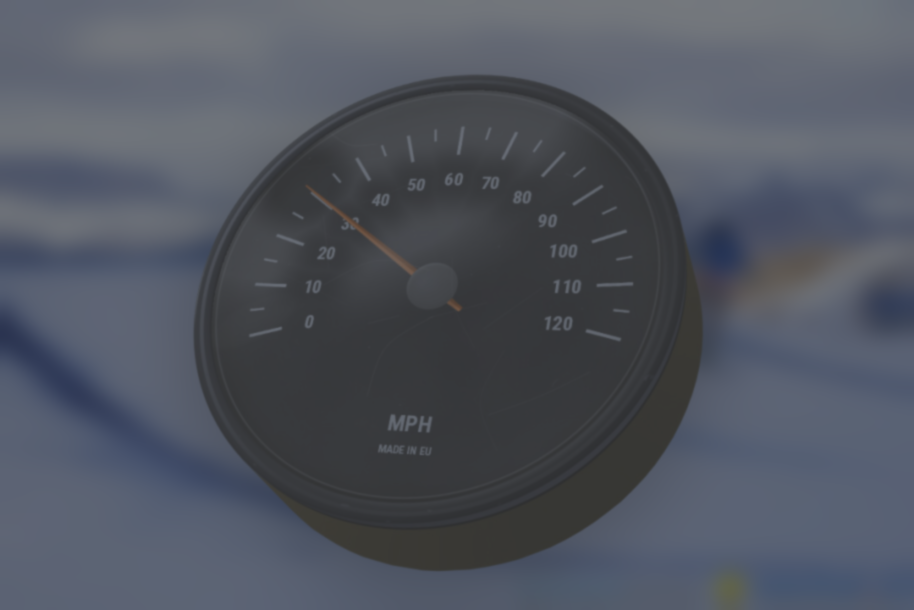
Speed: {"value": 30, "unit": "mph"}
